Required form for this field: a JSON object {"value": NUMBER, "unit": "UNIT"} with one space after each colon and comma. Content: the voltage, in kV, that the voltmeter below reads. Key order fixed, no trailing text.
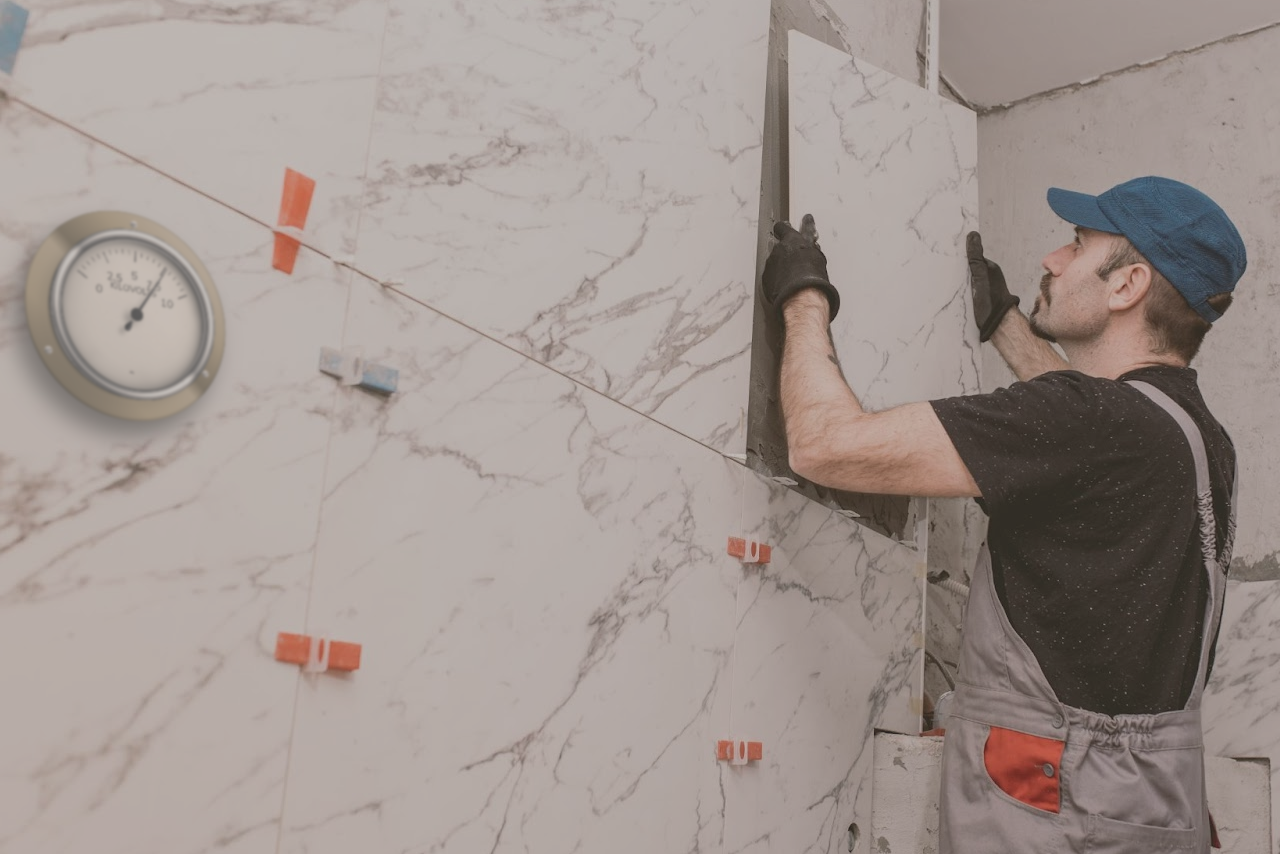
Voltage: {"value": 7.5, "unit": "kV"}
